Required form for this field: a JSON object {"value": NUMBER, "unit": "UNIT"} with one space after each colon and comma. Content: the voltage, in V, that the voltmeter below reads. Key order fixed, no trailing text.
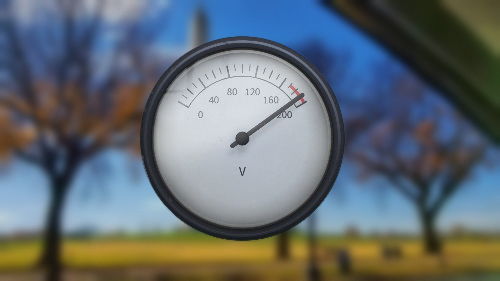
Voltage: {"value": 190, "unit": "V"}
